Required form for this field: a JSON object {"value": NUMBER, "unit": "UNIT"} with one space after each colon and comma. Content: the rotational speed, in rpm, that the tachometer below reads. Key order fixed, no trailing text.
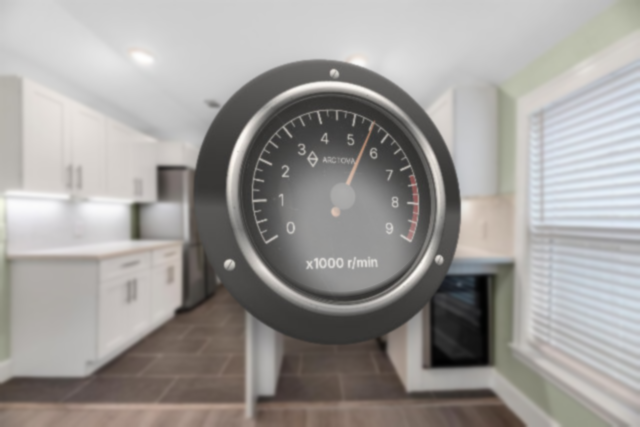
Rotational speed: {"value": 5500, "unit": "rpm"}
